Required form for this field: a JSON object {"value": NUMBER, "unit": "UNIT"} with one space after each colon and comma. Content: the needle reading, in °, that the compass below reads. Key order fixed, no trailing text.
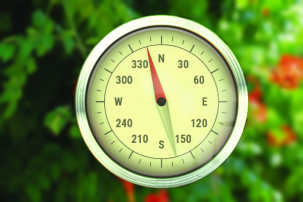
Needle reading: {"value": 345, "unit": "°"}
